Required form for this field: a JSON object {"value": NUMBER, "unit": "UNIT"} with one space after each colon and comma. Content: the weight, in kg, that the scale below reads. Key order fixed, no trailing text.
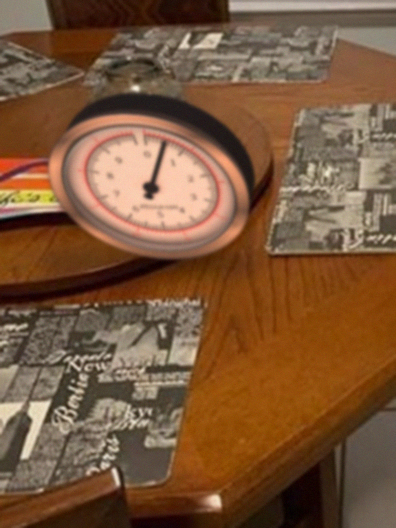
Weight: {"value": 0.5, "unit": "kg"}
